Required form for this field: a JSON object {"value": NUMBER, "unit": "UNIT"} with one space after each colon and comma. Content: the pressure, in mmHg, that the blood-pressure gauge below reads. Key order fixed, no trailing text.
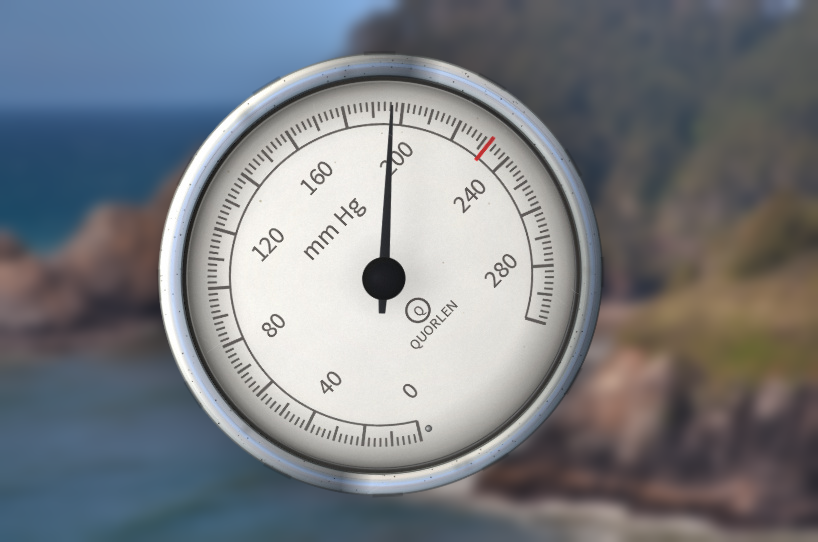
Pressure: {"value": 196, "unit": "mmHg"}
